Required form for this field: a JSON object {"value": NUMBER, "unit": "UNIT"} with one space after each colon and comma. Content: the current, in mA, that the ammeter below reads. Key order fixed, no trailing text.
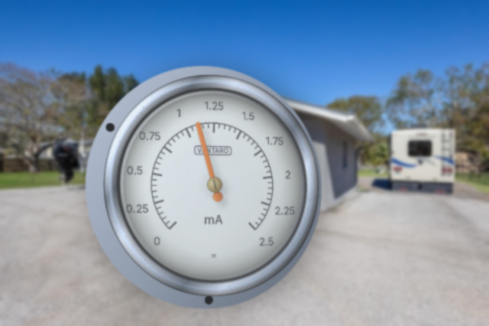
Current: {"value": 1.1, "unit": "mA"}
